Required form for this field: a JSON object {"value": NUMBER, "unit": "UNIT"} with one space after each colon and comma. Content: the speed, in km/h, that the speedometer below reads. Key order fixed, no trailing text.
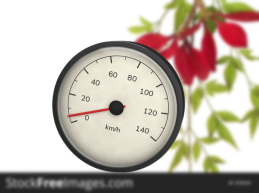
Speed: {"value": 5, "unit": "km/h"}
